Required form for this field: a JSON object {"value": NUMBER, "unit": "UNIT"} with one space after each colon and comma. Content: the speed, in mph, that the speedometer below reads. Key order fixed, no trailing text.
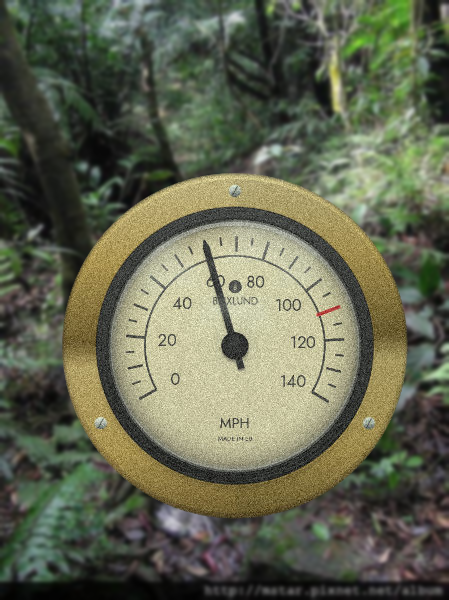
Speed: {"value": 60, "unit": "mph"}
